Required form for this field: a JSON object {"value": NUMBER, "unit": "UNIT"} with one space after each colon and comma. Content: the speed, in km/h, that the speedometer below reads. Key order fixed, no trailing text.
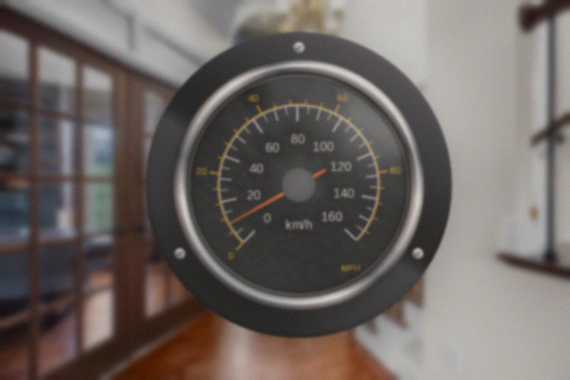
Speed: {"value": 10, "unit": "km/h"}
